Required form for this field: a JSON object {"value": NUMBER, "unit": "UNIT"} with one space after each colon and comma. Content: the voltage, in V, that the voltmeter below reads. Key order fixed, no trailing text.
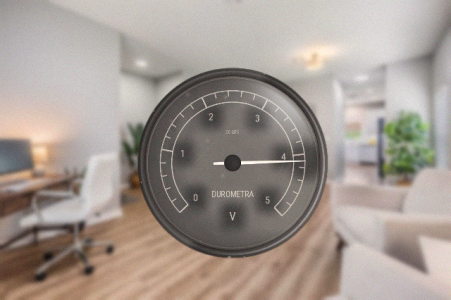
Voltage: {"value": 4.1, "unit": "V"}
